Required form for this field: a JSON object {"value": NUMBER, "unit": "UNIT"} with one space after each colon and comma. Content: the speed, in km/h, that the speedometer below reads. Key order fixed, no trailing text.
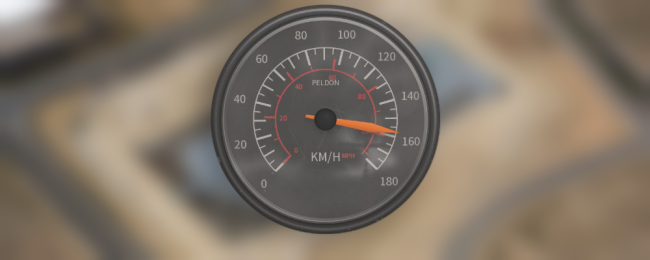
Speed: {"value": 157.5, "unit": "km/h"}
